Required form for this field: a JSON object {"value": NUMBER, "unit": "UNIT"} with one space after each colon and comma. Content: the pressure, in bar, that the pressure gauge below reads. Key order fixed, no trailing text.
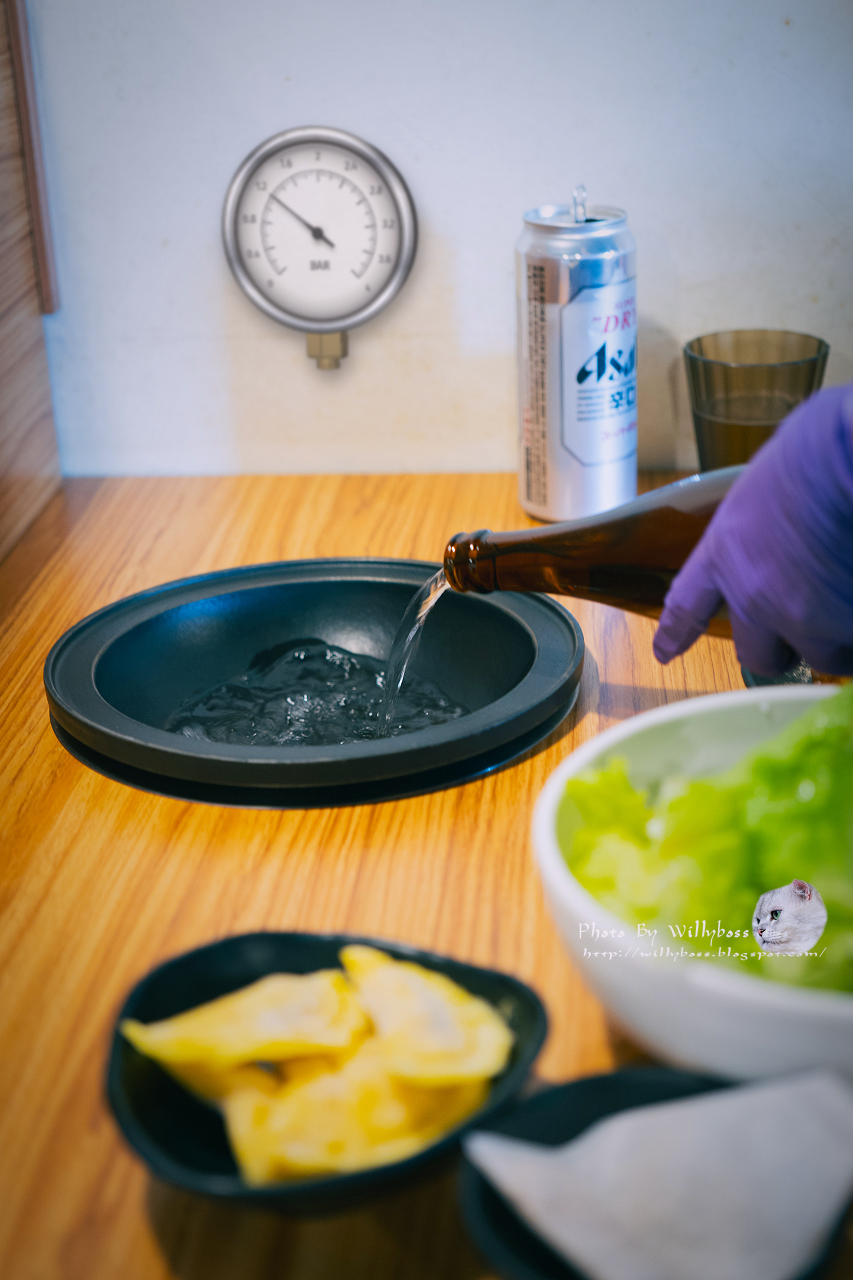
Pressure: {"value": 1.2, "unit": "bar"}
